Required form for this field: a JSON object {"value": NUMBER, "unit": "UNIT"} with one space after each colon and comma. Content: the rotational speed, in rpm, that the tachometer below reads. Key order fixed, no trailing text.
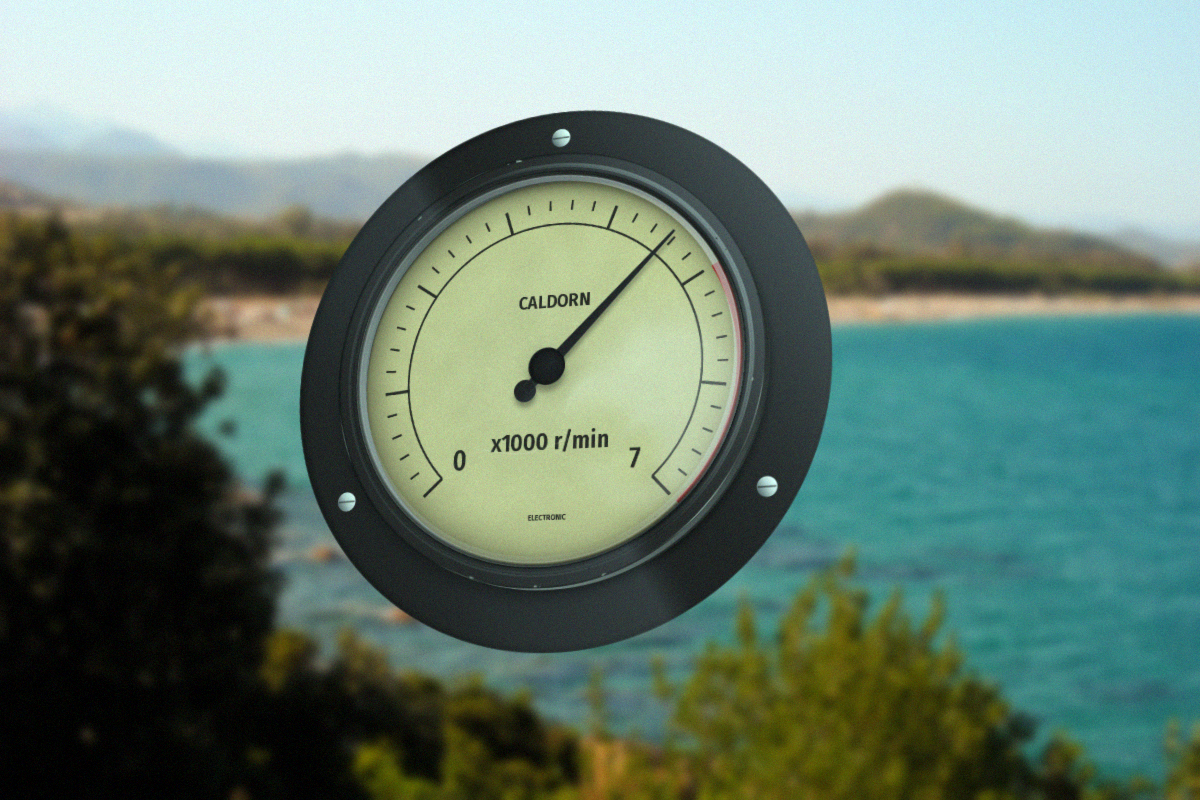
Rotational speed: {"value": 4600, "unit": "rpm"}
